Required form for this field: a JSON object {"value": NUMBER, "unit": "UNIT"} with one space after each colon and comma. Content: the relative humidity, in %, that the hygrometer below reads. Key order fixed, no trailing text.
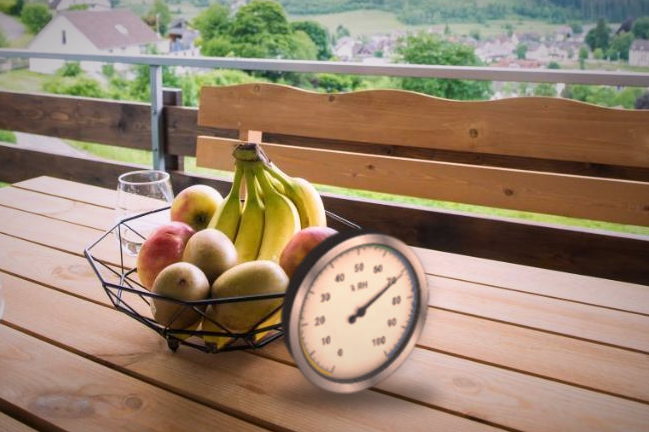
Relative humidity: {"value": 70, "unit": "%"}
